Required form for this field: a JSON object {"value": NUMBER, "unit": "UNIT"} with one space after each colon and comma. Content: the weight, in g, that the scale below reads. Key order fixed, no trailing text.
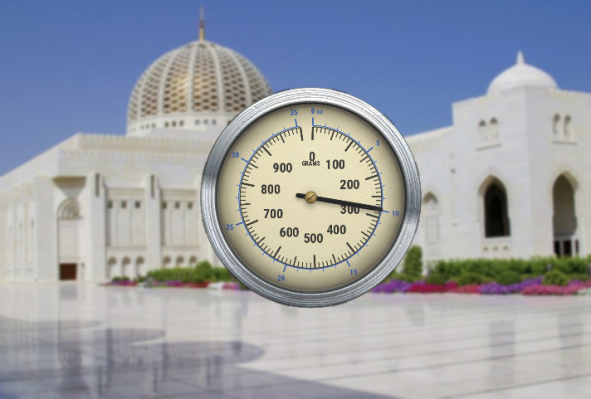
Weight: {"value": 280, "unit": "g"}
